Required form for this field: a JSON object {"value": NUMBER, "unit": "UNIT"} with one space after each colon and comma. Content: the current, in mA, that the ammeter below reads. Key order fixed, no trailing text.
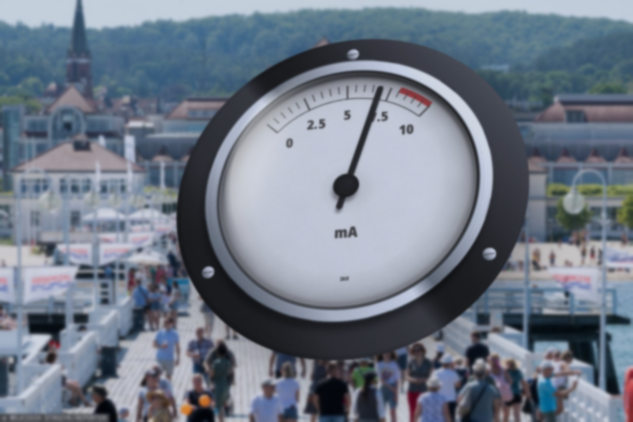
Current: {"value": 7, "unit": "mA"}
